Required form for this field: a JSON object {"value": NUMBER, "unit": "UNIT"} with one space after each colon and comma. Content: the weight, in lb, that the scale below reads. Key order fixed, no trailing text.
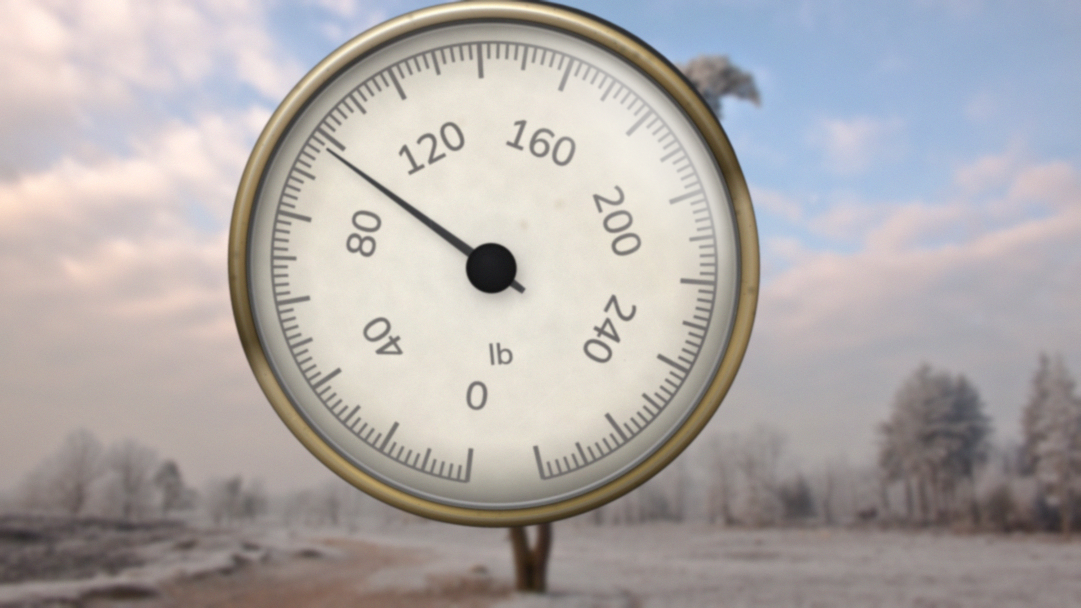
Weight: {"value": 98, "unit": "lb"}
